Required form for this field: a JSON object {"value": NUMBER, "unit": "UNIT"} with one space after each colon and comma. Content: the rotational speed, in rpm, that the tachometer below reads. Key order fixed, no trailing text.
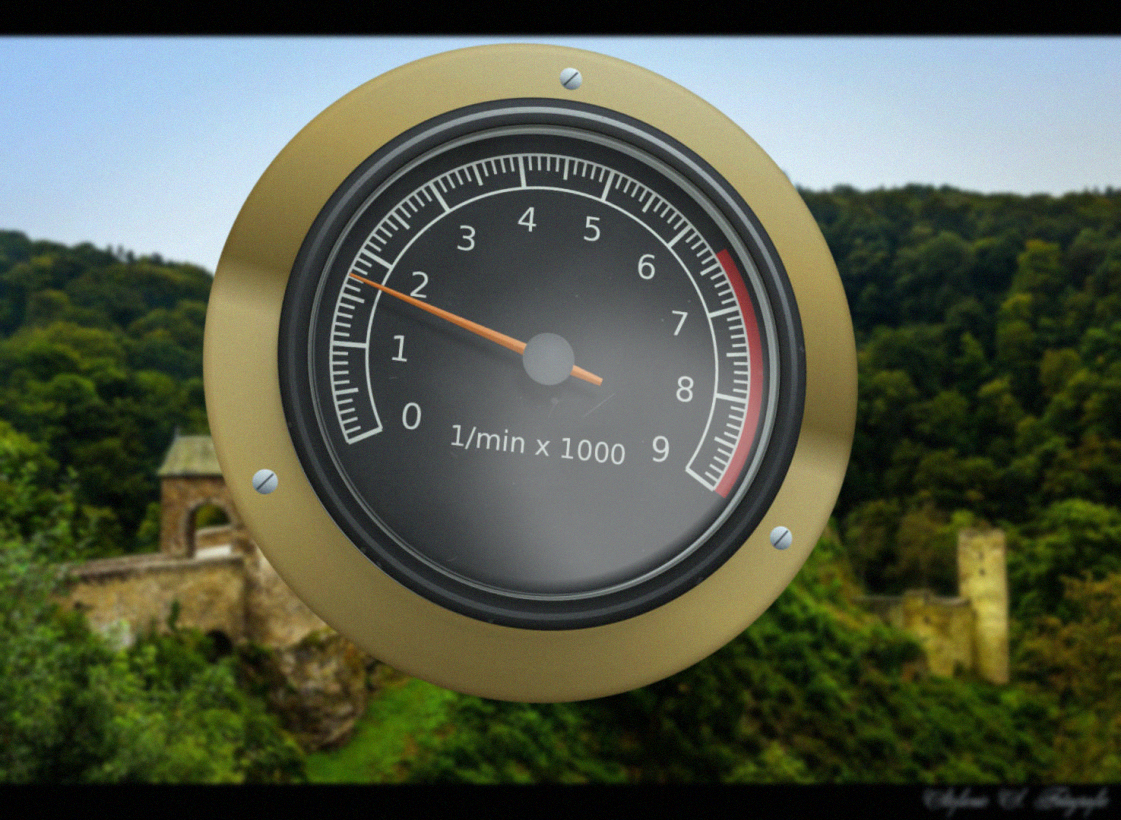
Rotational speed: {"value": 1700, "unit": "rpm"}
